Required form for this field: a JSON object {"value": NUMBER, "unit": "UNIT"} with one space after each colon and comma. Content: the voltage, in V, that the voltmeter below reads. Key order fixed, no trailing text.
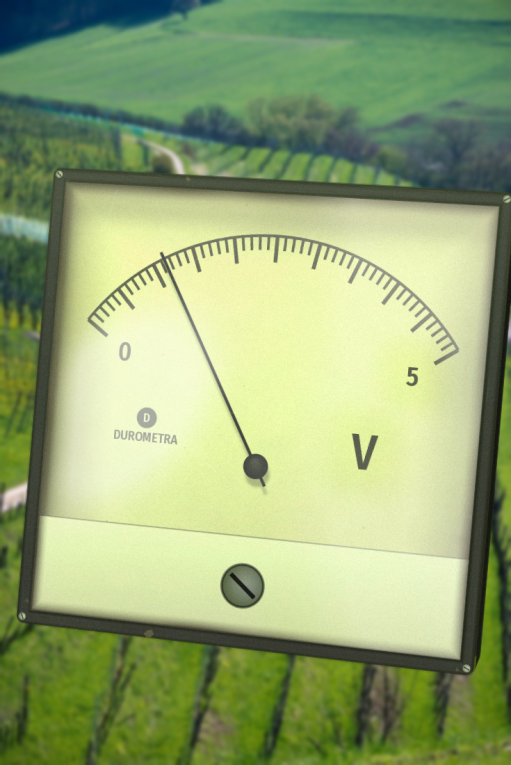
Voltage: {"value": 1.15, "unit": "V"}
